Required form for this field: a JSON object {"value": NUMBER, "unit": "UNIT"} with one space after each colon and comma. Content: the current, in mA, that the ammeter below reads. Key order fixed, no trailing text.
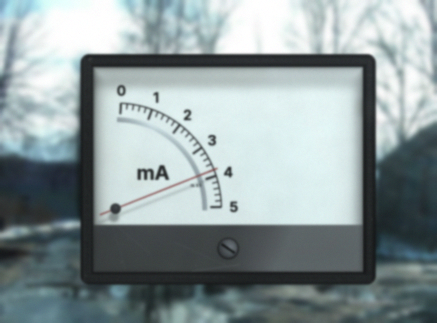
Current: {"value": 3.8, "unit": "mA"}
